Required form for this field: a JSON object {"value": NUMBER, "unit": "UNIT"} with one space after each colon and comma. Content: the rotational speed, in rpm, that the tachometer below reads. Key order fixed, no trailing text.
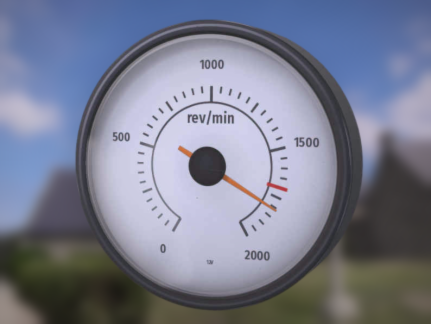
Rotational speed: {"value": 1800, "unit": "rpm"}
